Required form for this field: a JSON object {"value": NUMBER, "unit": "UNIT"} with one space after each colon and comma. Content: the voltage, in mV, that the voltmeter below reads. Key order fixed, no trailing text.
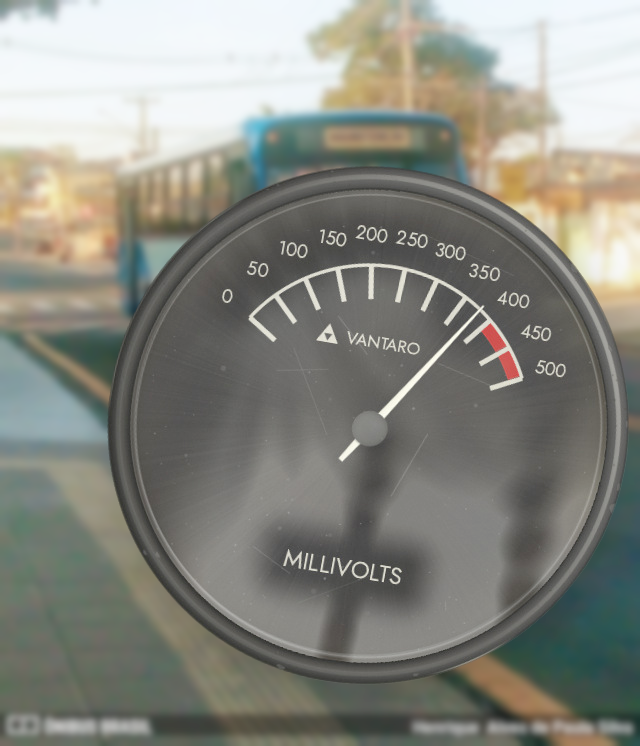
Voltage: {"value": 375, "unit": "mV"}
